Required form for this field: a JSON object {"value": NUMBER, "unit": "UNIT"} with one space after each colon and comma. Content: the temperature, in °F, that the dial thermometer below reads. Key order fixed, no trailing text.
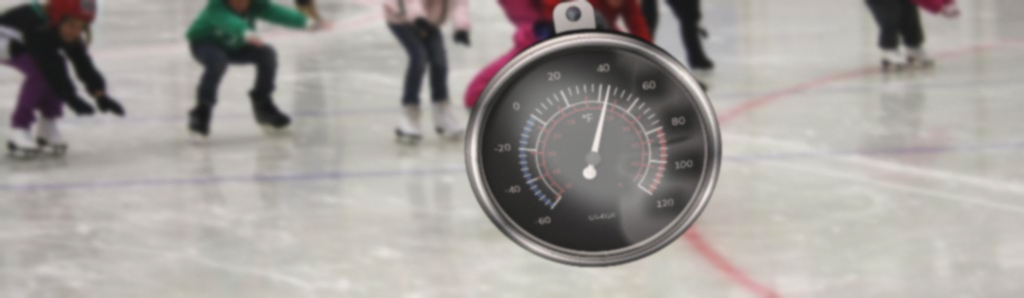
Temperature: {"value": 44, "unit": "°F"}
